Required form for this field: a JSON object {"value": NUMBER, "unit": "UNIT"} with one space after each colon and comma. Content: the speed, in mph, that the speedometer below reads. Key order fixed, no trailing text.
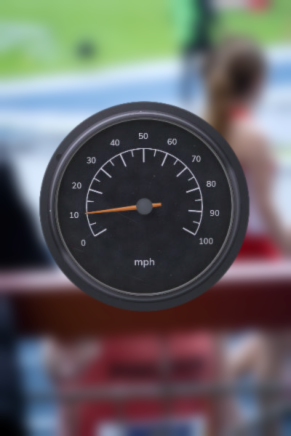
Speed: {"value": 10, "unit": "mph"}
